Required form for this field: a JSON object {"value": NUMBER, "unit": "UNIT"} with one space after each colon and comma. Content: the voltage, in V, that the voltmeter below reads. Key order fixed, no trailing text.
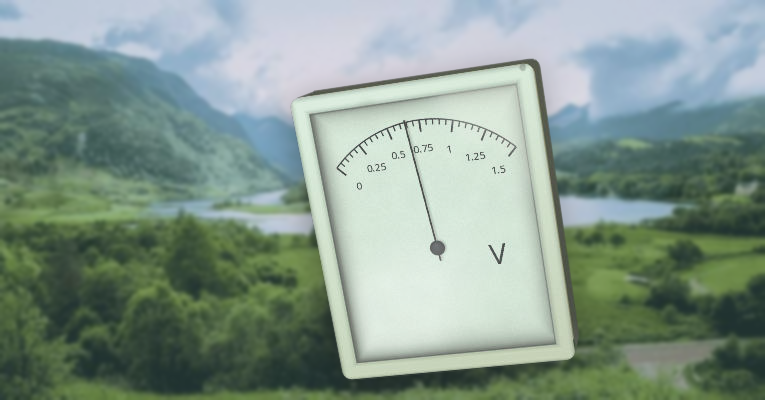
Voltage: {"value": 0.65, "unit": "V"}
